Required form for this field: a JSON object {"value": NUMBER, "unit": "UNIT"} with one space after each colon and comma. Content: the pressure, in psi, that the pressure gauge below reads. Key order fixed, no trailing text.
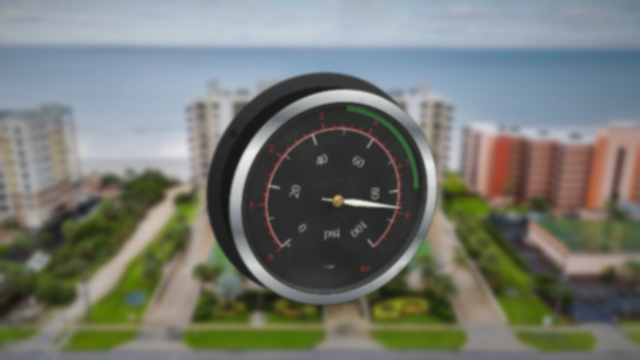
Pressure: {"value": 85, "unit": "psi"}
